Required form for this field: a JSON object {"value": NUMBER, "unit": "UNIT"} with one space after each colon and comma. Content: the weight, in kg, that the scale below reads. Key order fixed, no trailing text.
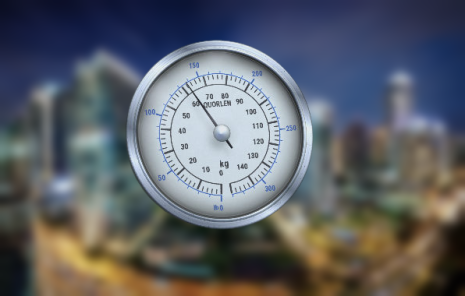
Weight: {"value": 62, "unit": "kg"}
